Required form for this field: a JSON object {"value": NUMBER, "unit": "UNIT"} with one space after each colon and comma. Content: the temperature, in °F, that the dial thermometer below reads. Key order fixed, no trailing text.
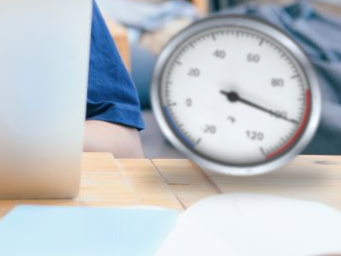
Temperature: {"value": 100, "unit": "°F"}
